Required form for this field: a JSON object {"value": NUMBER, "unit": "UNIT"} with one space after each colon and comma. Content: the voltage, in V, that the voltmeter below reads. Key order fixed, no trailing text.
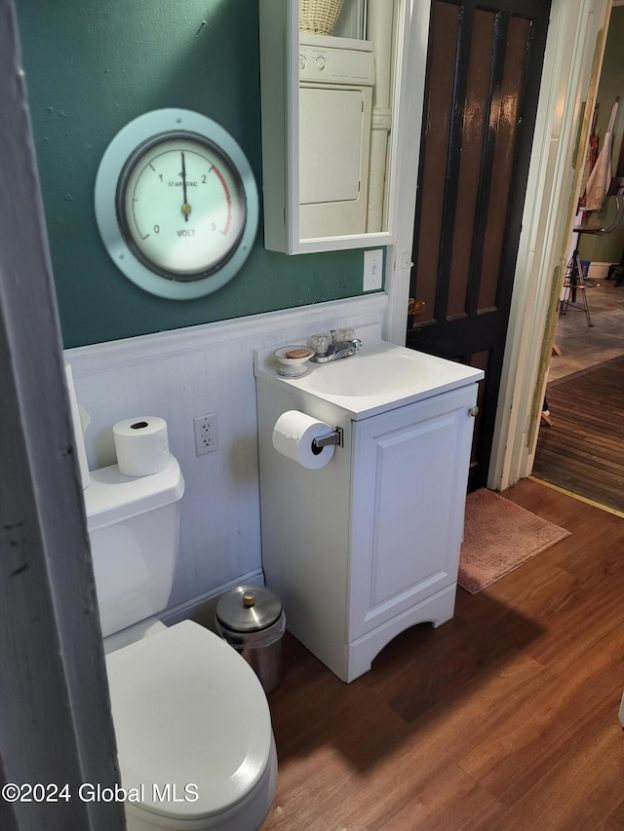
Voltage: {"value": 1.5, "unit": "V"}
